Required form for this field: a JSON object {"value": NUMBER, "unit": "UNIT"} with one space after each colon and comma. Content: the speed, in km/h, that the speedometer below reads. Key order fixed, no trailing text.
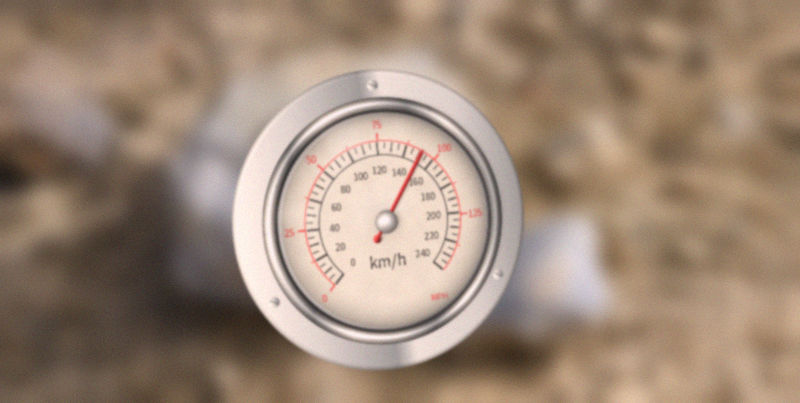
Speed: {"value": 150, "unit": "km/h"}
